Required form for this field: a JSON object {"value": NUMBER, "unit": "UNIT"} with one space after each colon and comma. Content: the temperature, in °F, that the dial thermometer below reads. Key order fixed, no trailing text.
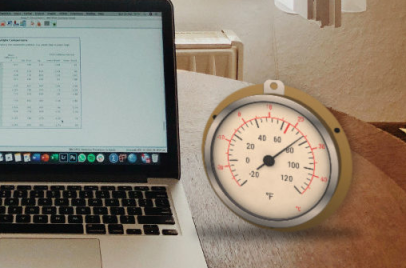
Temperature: {"value": 76, "unit": "°F"}
